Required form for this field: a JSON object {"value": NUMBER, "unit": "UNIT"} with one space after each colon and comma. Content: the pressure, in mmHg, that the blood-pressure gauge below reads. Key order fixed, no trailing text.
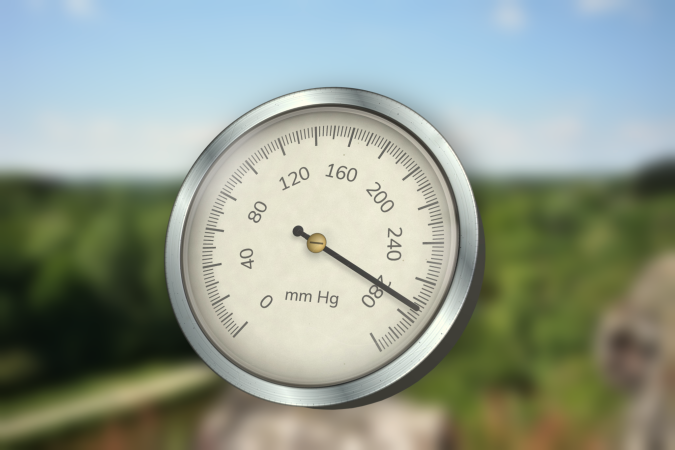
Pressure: {"value": 274, "unit": "mmHg"}
